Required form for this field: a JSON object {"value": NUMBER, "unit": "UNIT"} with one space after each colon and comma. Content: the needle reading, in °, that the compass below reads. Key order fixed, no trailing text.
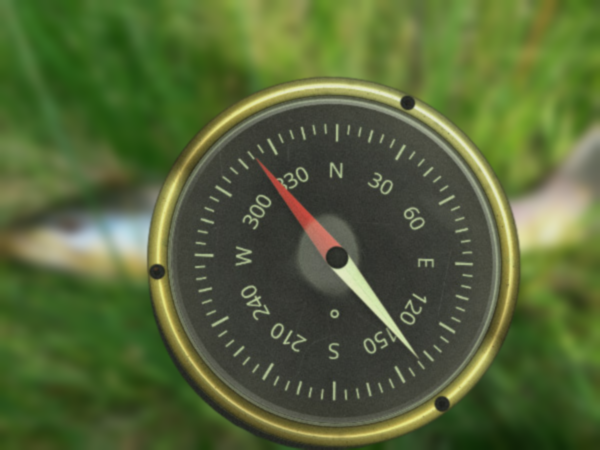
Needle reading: {"value": 320, "unit": "°"}
